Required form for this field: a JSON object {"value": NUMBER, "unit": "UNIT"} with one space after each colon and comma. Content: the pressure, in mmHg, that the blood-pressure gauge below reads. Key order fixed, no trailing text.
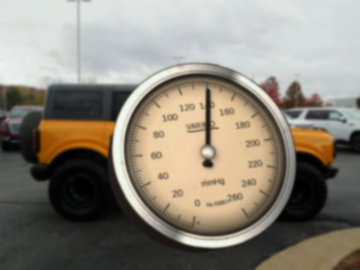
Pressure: {"value": 140, "unit": "mmHg"}
